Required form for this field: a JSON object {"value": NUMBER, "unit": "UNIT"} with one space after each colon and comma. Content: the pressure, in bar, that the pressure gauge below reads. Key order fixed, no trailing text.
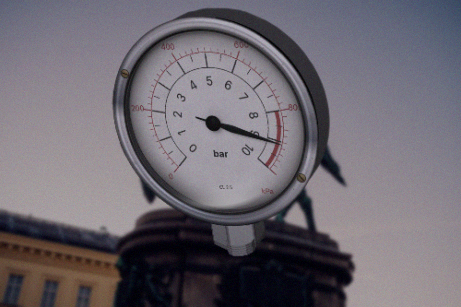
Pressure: {"value": 9, "unit": "bar"}
